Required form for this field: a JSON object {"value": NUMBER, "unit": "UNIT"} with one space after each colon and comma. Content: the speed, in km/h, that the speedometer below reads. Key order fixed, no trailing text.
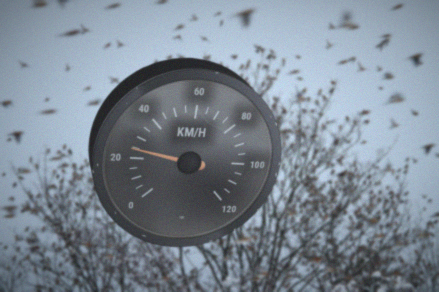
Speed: {"value": 25, "unit": "km/h"}
